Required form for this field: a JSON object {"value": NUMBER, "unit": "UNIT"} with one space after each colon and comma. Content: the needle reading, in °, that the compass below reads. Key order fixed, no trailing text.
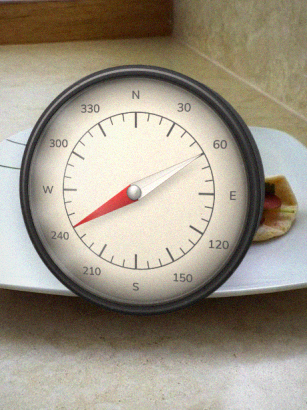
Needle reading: {"value": 240, "unit": "°"}
